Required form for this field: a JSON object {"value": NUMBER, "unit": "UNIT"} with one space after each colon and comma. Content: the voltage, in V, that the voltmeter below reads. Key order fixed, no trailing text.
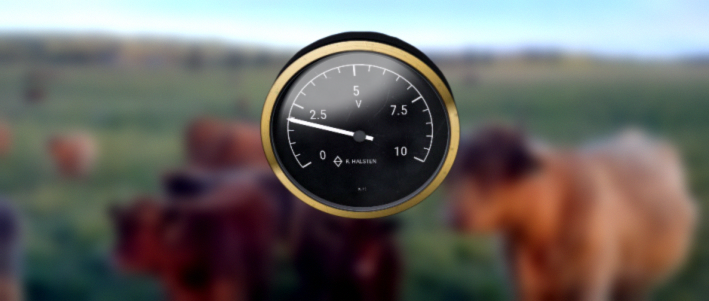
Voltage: {"value": 2, "unit": "V"}
